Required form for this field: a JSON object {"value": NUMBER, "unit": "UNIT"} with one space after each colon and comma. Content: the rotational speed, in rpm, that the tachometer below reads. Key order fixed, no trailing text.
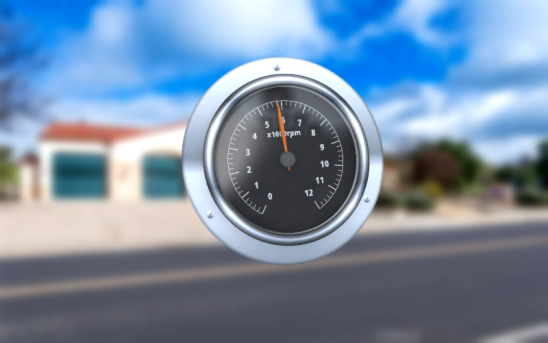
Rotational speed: {"value": 5800, "unit": "rpm"}
